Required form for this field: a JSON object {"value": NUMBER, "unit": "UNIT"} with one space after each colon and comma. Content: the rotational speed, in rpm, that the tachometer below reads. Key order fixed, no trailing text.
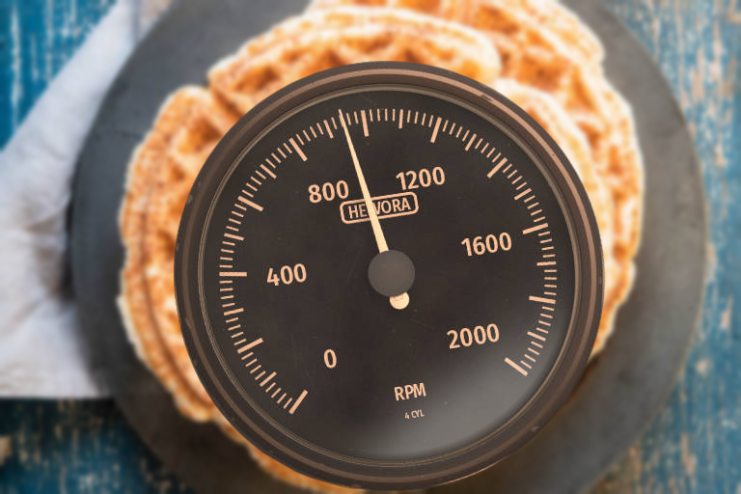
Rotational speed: {"value": 940, "unit": "rpm"}
